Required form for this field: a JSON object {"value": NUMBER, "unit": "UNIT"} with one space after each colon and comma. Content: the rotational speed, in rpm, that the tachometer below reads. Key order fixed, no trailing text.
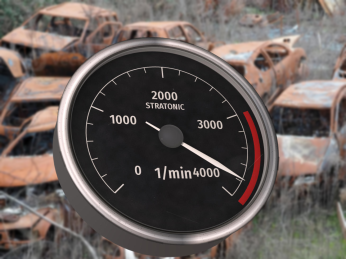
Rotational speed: {"value": 3800, "unit": "rpm"}
